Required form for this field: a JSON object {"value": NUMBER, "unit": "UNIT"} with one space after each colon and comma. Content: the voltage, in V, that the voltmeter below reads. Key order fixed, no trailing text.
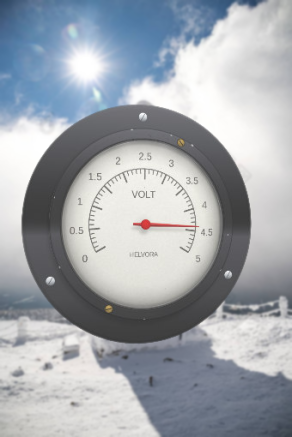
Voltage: {"value": 4.4, "unit": "V"}
